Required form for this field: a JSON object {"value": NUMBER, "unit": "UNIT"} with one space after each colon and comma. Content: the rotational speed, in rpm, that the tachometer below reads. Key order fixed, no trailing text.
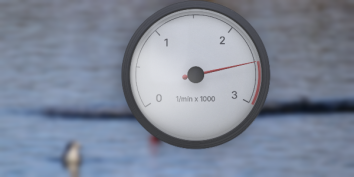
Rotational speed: {"value": 2500, "unit": "rpm"}
